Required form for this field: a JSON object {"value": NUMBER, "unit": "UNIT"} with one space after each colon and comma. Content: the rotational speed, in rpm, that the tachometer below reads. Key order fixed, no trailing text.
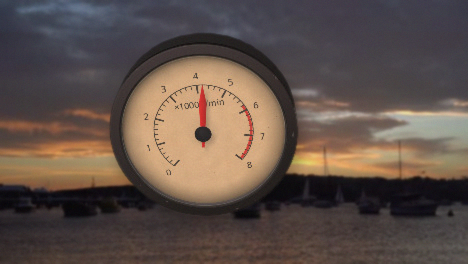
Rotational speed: {"value": 4200, "unit": "rpm"}
